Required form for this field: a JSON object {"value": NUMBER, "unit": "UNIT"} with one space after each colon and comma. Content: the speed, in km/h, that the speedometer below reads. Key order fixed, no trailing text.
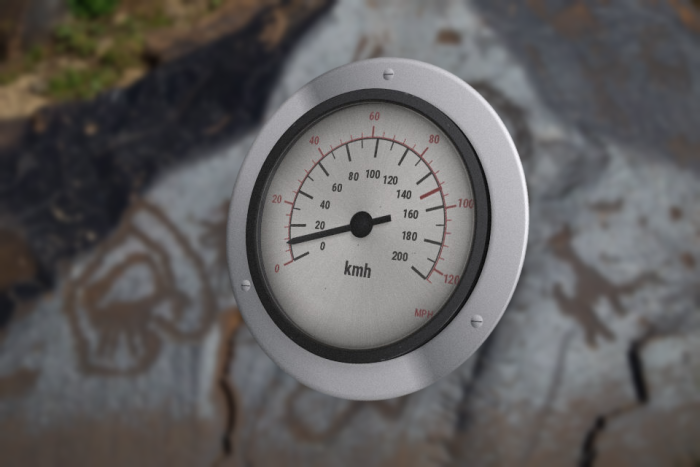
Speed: {"value": 10, "unit": "km/h"}
